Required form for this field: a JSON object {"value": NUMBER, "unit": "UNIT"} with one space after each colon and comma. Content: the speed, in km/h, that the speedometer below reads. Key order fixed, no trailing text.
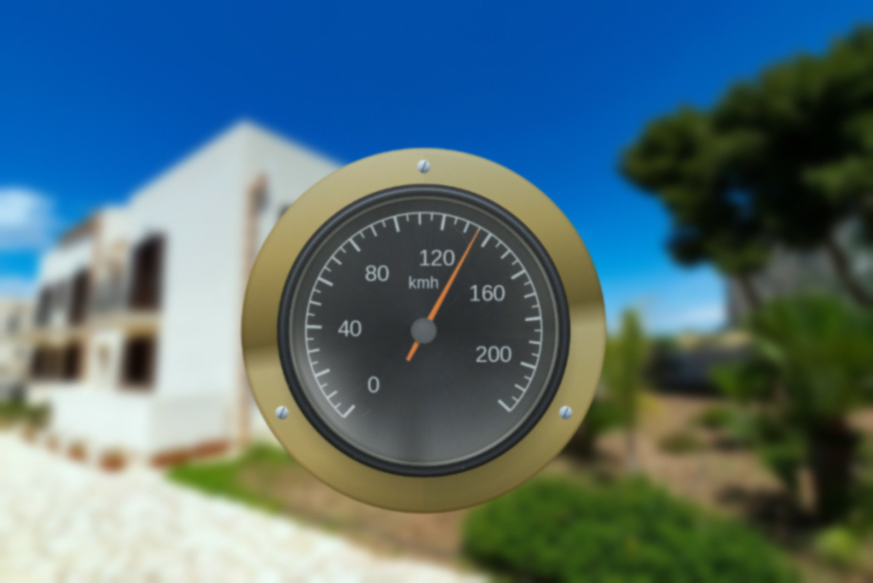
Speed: {"value": 135, "unit": "km/h"}
